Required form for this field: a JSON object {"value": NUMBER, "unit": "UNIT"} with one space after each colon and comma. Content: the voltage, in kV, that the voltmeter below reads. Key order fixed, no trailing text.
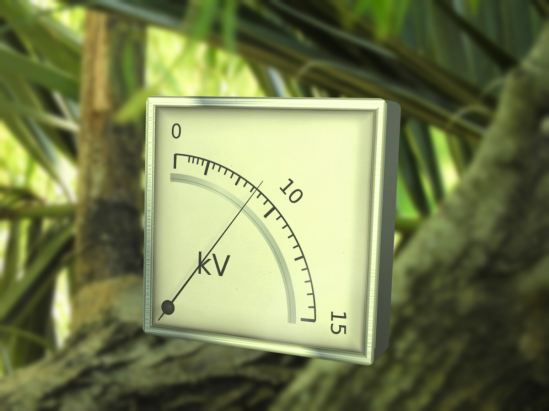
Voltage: {"value": 8.75, "unit": "kV"}
